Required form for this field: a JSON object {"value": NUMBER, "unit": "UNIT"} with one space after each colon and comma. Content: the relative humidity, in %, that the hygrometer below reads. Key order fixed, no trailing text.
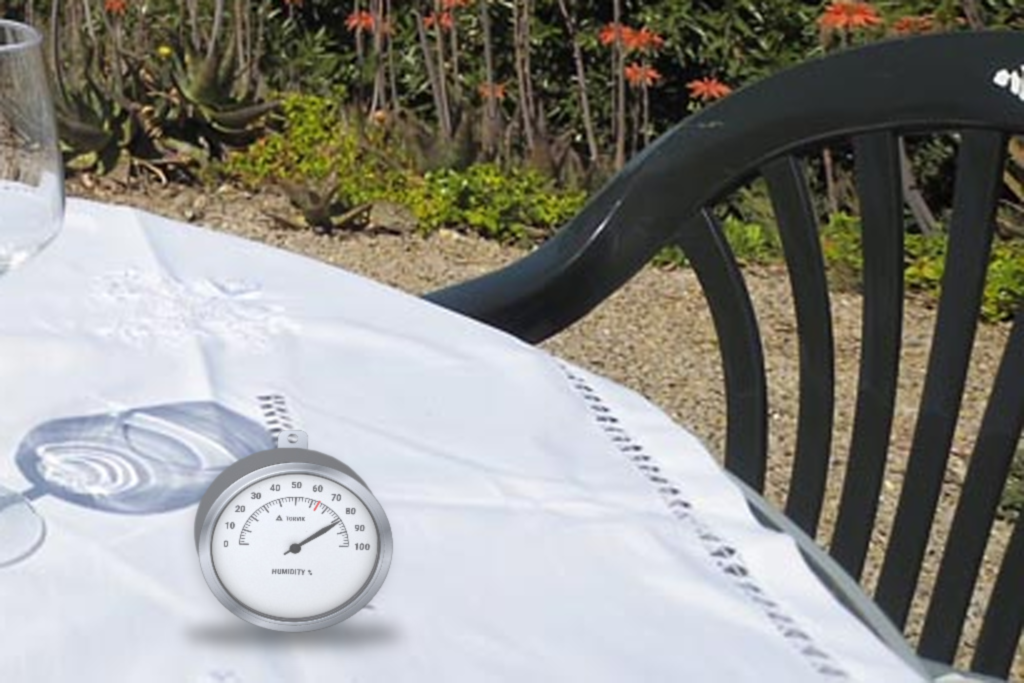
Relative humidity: {"value": 80, "unit": "%"}
